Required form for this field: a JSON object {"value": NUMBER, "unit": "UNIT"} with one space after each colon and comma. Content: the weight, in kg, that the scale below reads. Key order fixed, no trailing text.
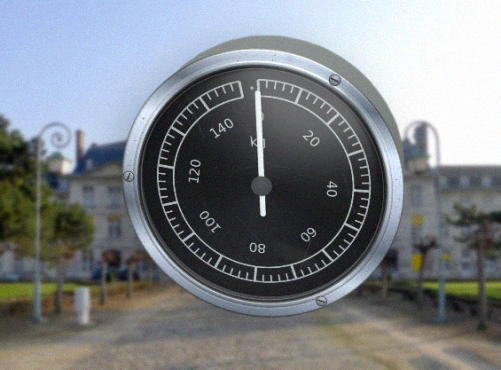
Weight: {"value": 0, "unit": "kg"}
